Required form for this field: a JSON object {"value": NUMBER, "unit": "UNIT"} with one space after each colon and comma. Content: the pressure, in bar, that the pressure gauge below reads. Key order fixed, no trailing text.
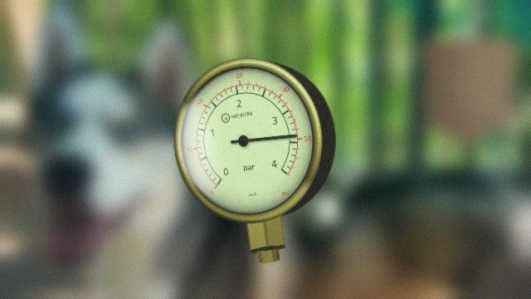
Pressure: {"value": 3.4, "unit": "bar"}
